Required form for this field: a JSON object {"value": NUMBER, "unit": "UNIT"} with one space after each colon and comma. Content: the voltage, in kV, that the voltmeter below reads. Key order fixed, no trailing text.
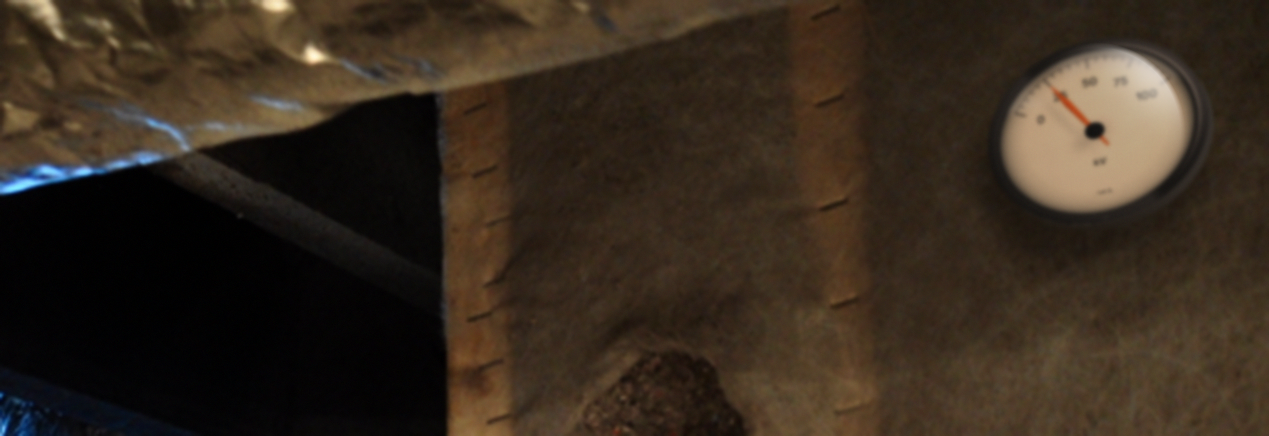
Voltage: {"value": 25, "unit": "kV"}
